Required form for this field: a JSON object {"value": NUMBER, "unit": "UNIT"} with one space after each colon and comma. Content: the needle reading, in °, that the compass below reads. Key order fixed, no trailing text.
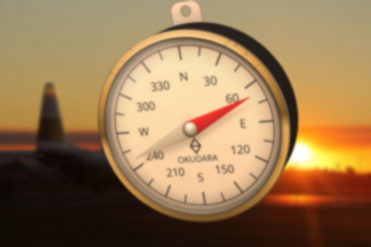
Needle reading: {"value": 67.5, "unit": "°"}
